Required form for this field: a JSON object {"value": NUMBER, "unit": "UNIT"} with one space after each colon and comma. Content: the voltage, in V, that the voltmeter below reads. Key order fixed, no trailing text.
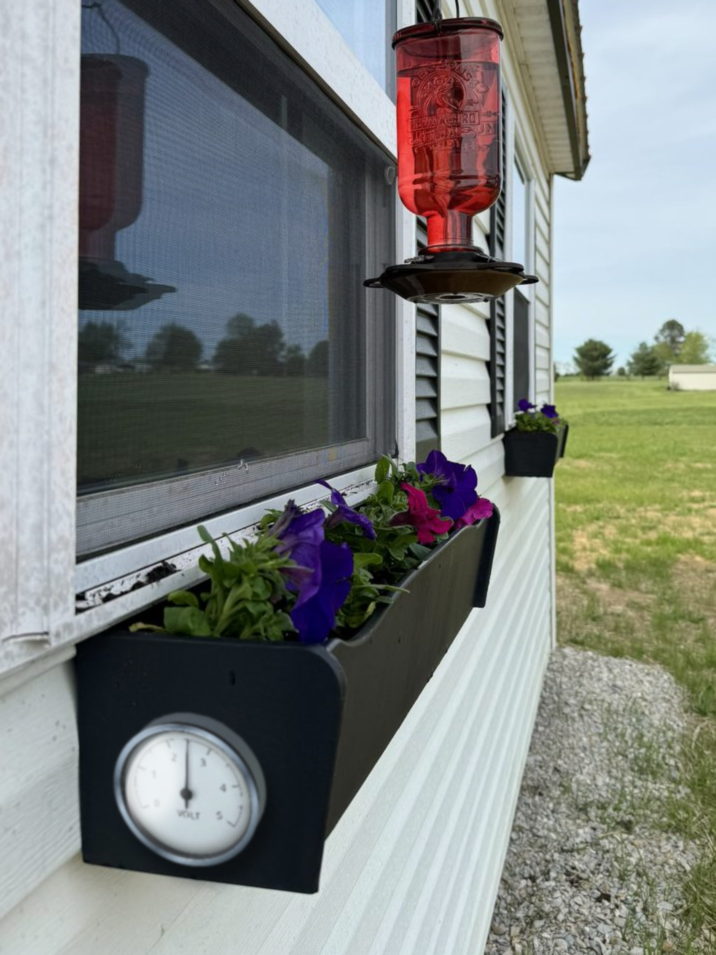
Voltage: {"value": 2.5, "unit": "V"}
